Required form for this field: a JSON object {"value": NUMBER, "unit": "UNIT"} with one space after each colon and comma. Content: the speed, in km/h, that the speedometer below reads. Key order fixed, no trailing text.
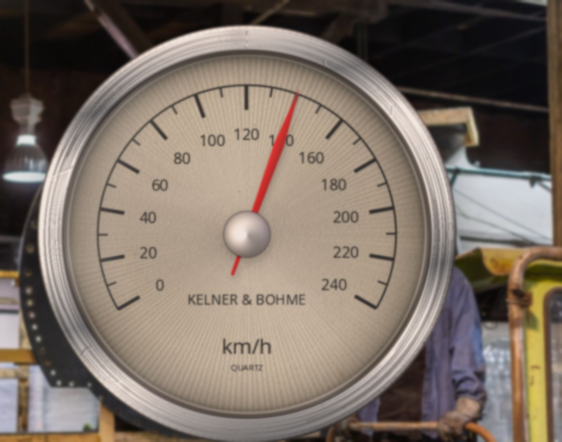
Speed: {"value": 140, "unit": "km/h"}
